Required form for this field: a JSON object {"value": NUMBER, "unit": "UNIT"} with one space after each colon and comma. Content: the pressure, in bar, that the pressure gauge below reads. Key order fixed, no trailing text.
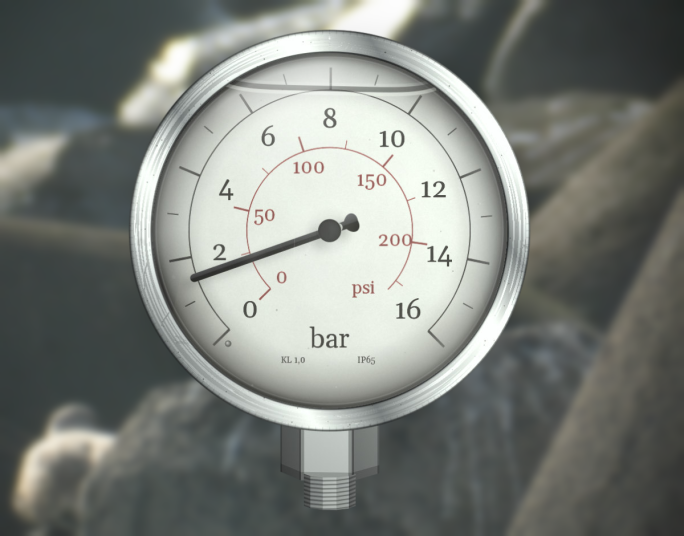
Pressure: {"value": 1.5, "unit": "bar"}
